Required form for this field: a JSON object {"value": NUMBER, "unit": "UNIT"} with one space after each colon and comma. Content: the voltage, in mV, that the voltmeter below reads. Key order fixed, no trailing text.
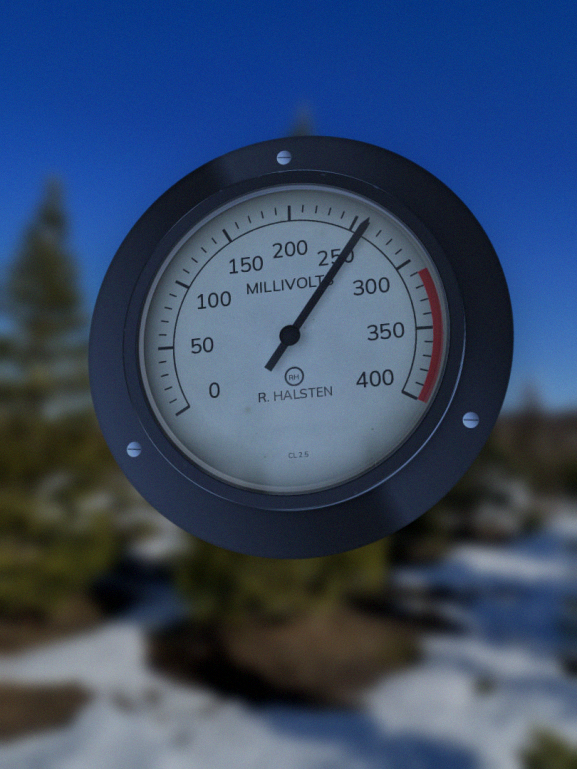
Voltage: {"value": 260, "unit": "mV"}
